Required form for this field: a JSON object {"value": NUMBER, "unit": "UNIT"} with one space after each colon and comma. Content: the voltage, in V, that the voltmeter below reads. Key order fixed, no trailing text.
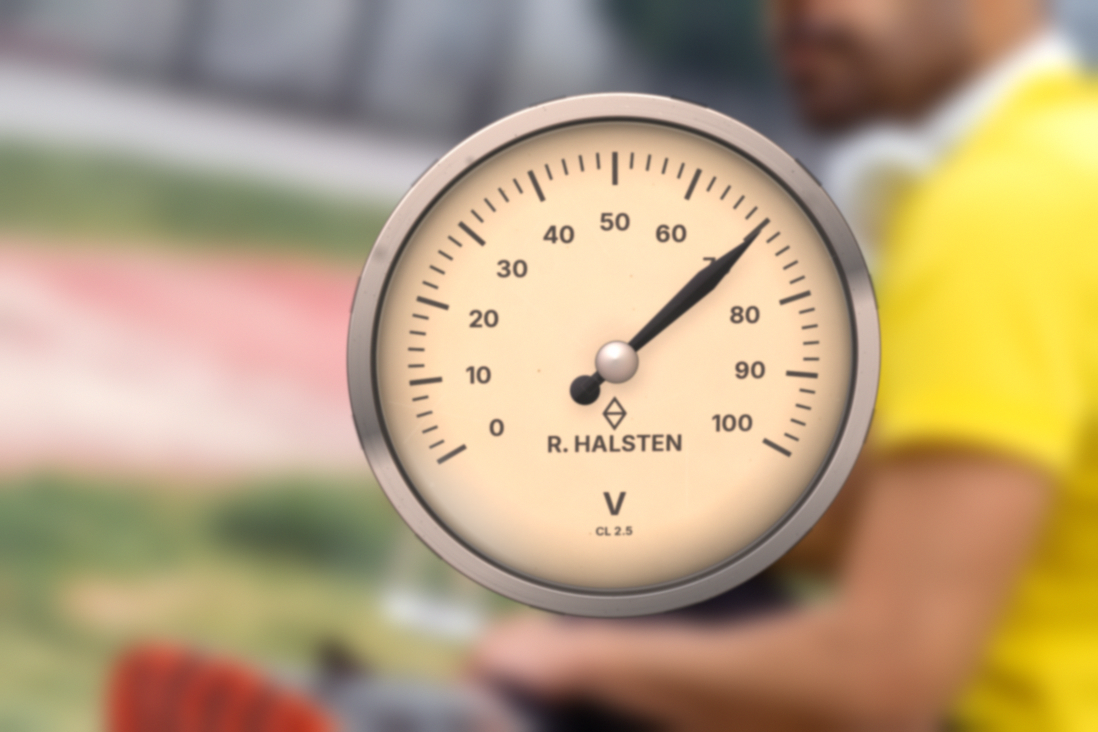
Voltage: {"value": 70, "unit": "V"}
